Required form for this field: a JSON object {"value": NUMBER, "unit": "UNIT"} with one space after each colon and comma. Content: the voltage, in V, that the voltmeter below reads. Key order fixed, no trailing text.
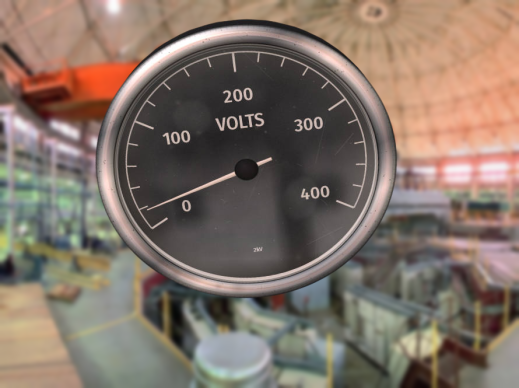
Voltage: {"value": 20, "unit": "V"}
